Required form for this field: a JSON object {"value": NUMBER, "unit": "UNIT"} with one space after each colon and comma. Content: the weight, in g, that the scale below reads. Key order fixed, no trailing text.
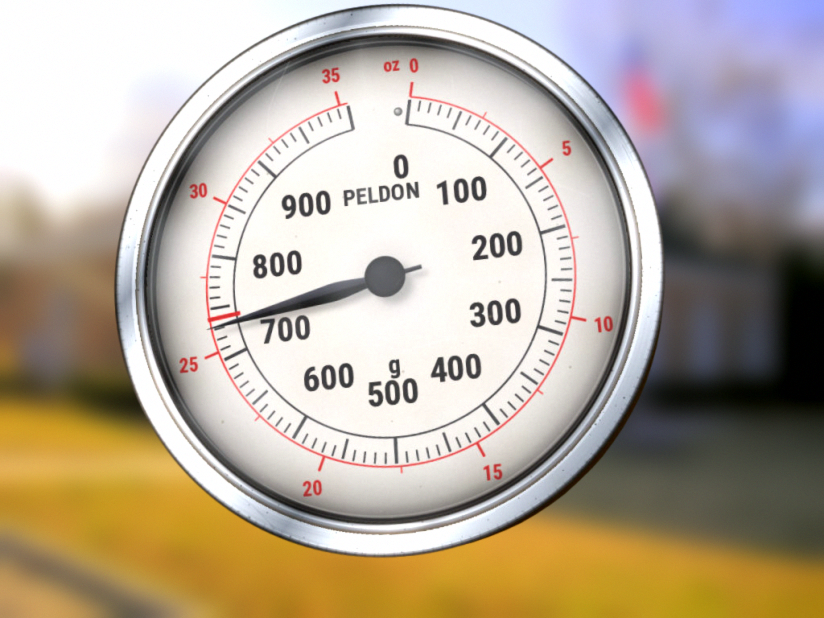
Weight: {"value": 730, "unit": "g"}
